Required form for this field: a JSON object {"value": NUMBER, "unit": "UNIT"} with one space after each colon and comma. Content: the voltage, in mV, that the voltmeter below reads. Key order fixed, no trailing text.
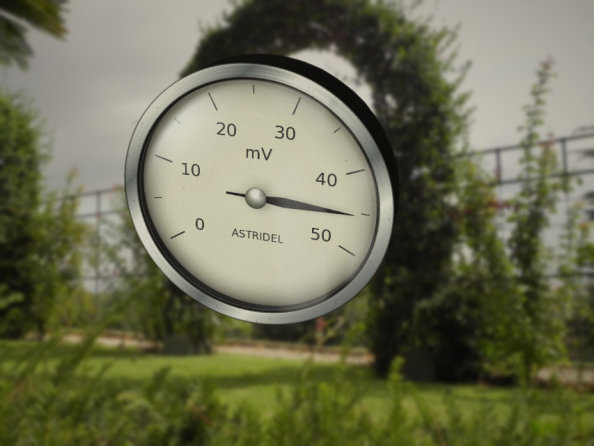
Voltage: {"value": 45, "unit": "mV"}
